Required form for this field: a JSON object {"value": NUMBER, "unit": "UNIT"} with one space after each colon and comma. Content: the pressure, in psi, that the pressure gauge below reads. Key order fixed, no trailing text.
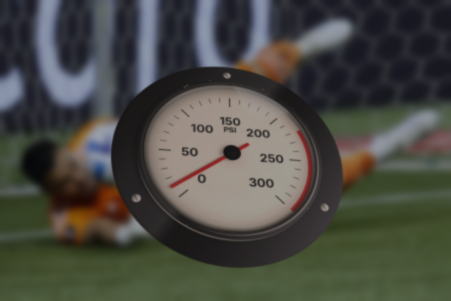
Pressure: {"value": 10, "unit": "psi"}
